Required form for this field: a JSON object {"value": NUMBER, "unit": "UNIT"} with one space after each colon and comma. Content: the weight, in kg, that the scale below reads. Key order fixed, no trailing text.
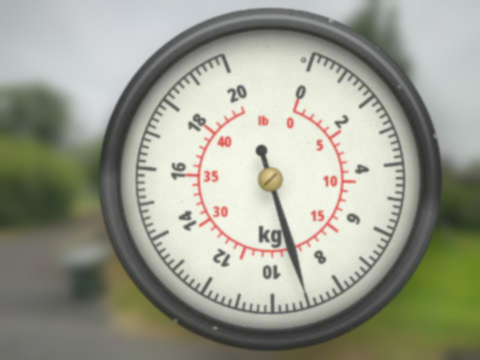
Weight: {"value": 9, "unit": "kg"}
